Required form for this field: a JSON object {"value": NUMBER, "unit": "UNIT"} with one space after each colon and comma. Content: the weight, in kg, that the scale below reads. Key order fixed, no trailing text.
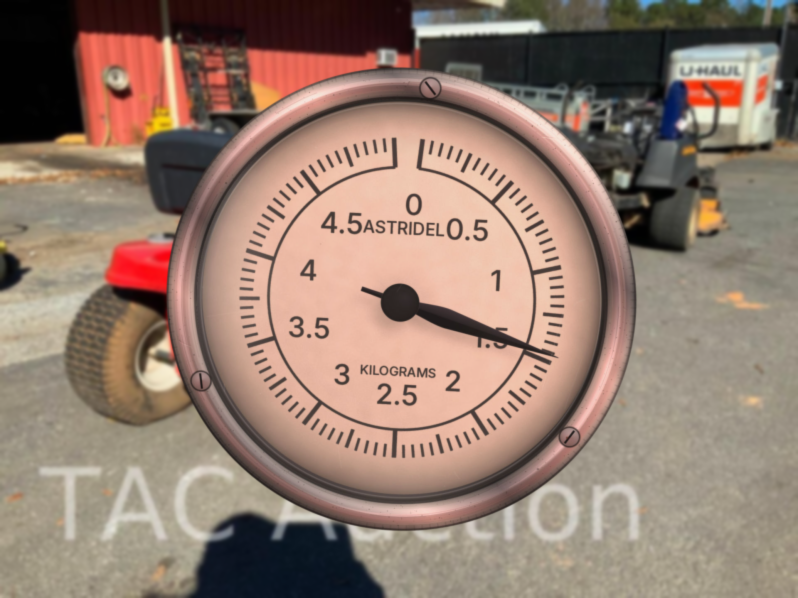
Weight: {"value": 1.45, "unit": "kg"}
